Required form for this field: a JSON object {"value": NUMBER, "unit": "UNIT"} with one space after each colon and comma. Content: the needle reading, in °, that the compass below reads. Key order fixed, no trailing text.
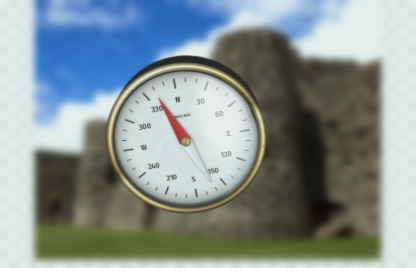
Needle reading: {"value": 340, "unit": "°"}
